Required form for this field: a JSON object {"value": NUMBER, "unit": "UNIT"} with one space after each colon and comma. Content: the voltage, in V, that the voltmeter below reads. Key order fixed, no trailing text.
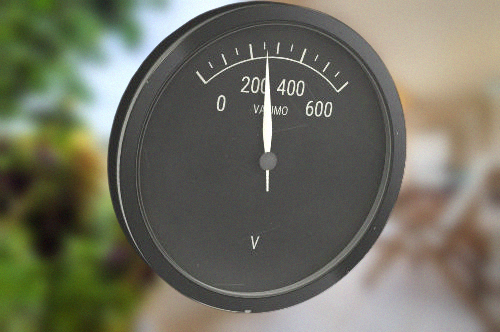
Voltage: {"value": 250, "unit": "V"}
